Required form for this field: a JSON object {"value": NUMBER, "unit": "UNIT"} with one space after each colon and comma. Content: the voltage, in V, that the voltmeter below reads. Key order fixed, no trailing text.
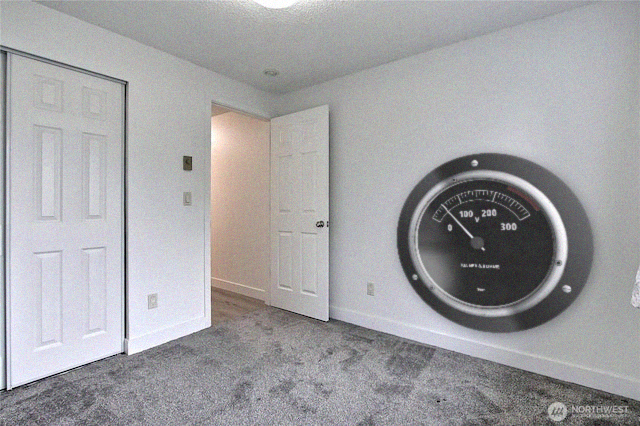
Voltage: {"value": 50, "unit": "V"}
